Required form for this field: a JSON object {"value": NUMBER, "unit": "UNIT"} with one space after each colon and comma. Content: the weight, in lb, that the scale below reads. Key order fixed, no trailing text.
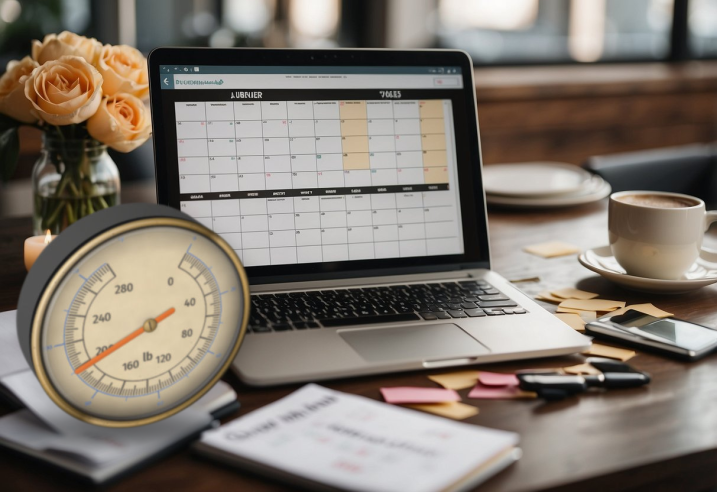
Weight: {"value": 200, "unit": "lb"}
